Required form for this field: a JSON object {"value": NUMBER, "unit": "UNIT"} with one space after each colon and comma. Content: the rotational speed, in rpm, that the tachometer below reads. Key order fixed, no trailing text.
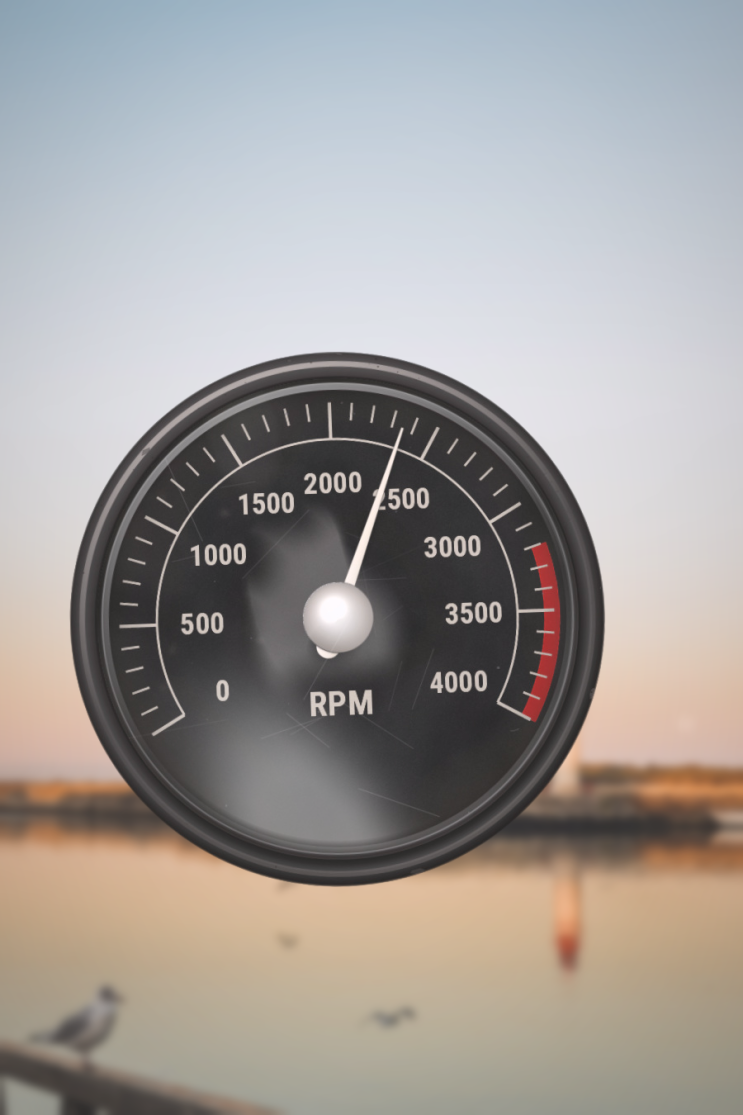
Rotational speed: {"value": 2350, "unit": "rpm"}
